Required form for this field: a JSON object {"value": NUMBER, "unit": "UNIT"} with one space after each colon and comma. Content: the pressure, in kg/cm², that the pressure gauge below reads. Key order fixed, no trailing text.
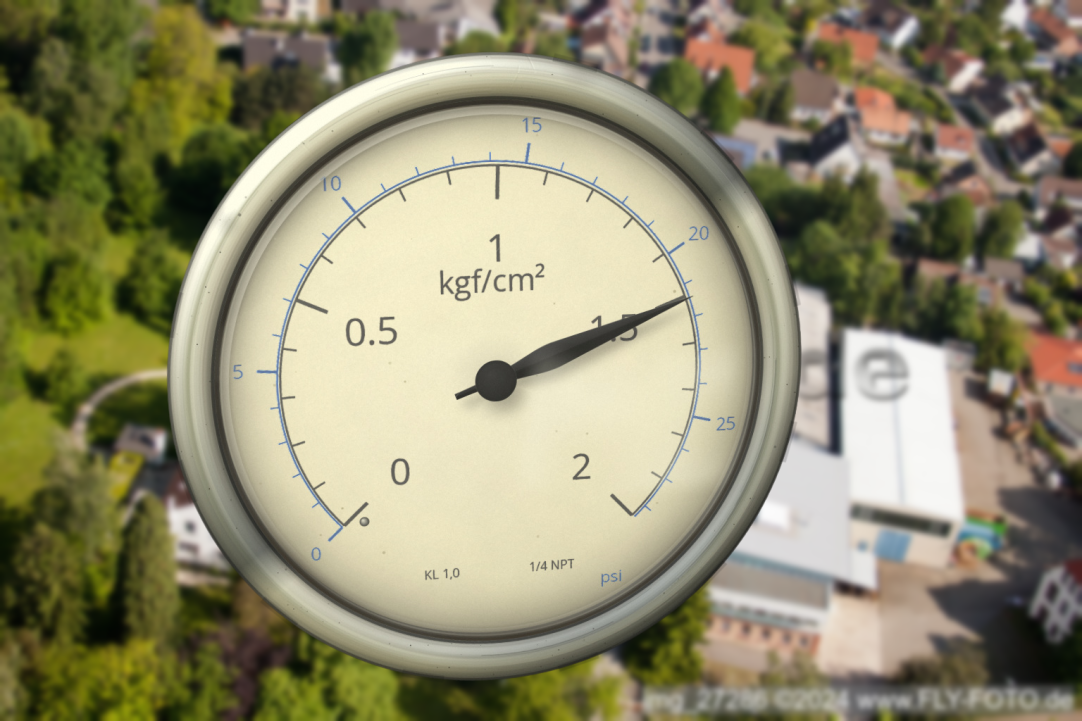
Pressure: {"value": 1.5, "unit": "kg/cm²"}
